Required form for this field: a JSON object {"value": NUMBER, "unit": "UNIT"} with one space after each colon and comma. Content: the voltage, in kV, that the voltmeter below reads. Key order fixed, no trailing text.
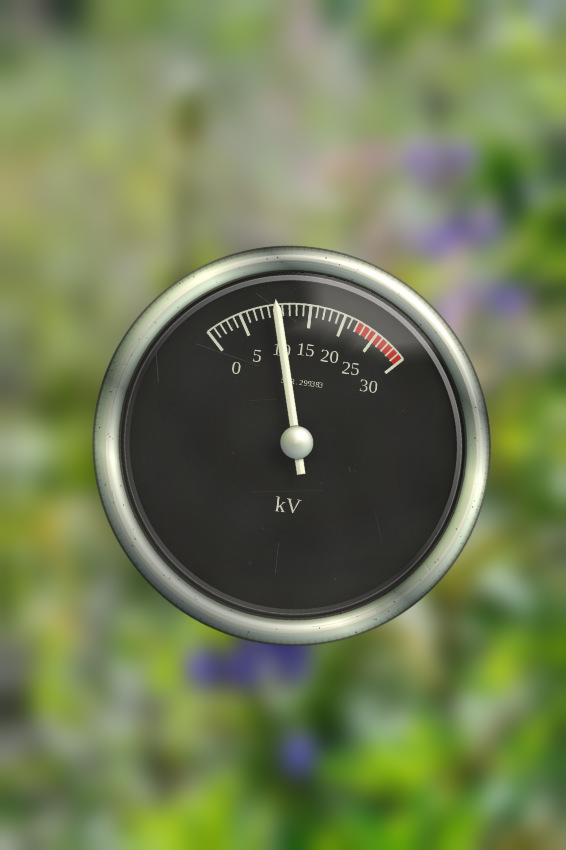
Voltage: {"value": 10, "unit": "kV"}
